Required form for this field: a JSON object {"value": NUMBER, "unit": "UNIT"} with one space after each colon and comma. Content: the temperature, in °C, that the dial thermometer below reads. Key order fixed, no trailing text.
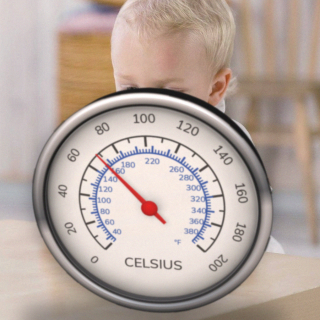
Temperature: {"value": 70, "unit": "°C"}
